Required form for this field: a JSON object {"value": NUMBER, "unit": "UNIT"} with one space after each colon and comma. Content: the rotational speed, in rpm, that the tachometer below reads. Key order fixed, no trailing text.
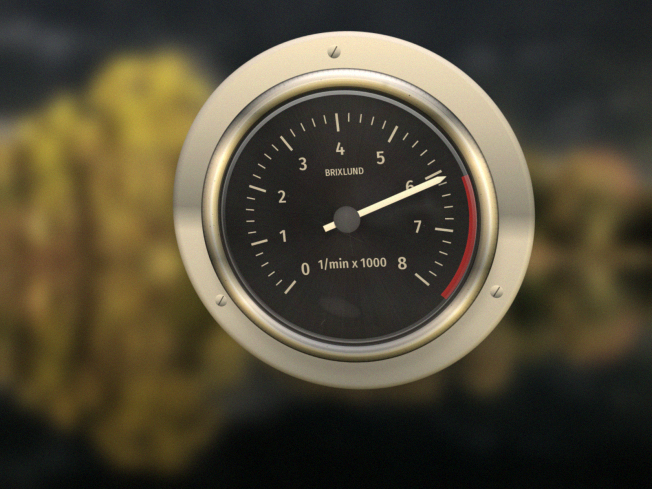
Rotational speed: {"value": 6100, "unit": "rpm"}
